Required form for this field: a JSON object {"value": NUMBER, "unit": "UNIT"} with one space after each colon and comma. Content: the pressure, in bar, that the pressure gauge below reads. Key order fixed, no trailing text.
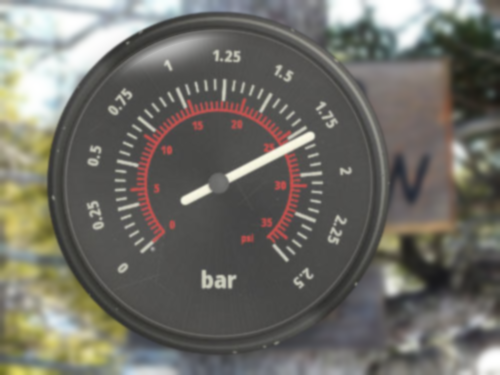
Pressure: {"value": 1.8, "unit": "bar"}
